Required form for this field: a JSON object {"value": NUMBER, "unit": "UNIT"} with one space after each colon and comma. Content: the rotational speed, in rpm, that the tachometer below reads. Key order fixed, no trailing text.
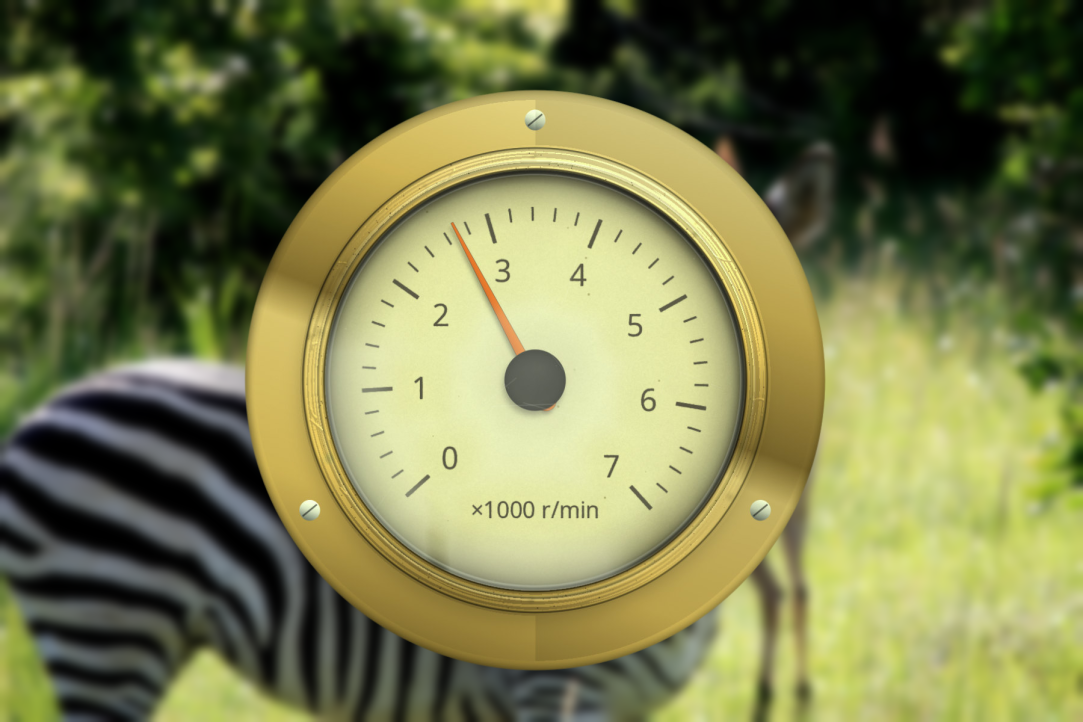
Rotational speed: {"value": 2700, "unit": "rpm"}
